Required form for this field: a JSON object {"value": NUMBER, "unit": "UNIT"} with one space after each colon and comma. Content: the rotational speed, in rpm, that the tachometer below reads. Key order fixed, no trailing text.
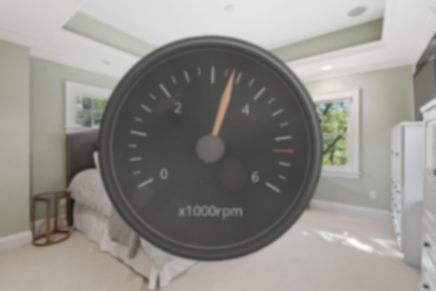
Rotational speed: {"value": 3375, "unit": "rpm"}
